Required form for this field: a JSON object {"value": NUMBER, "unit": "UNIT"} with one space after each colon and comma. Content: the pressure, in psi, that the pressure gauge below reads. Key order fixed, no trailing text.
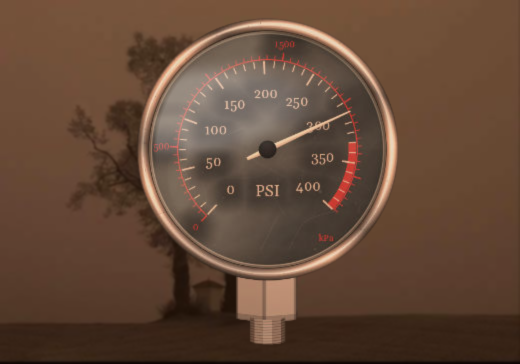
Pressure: {"value": 300, "unit": "psi"}
